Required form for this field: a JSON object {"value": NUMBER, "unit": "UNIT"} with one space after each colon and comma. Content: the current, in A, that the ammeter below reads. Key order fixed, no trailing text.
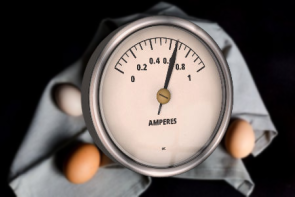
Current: {"value": 0.65, "unit": "A"}
